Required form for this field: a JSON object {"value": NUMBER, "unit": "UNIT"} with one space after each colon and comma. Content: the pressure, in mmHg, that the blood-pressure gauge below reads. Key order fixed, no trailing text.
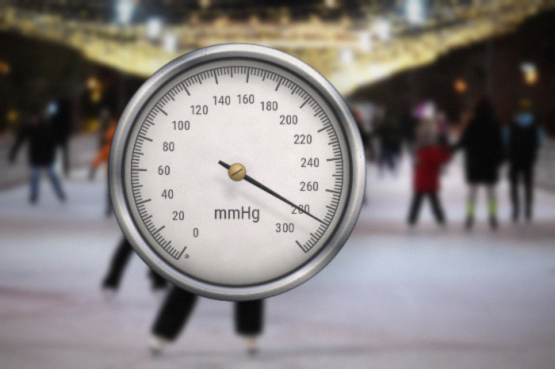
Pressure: {"value": 280, "unit": "mmHg"}
